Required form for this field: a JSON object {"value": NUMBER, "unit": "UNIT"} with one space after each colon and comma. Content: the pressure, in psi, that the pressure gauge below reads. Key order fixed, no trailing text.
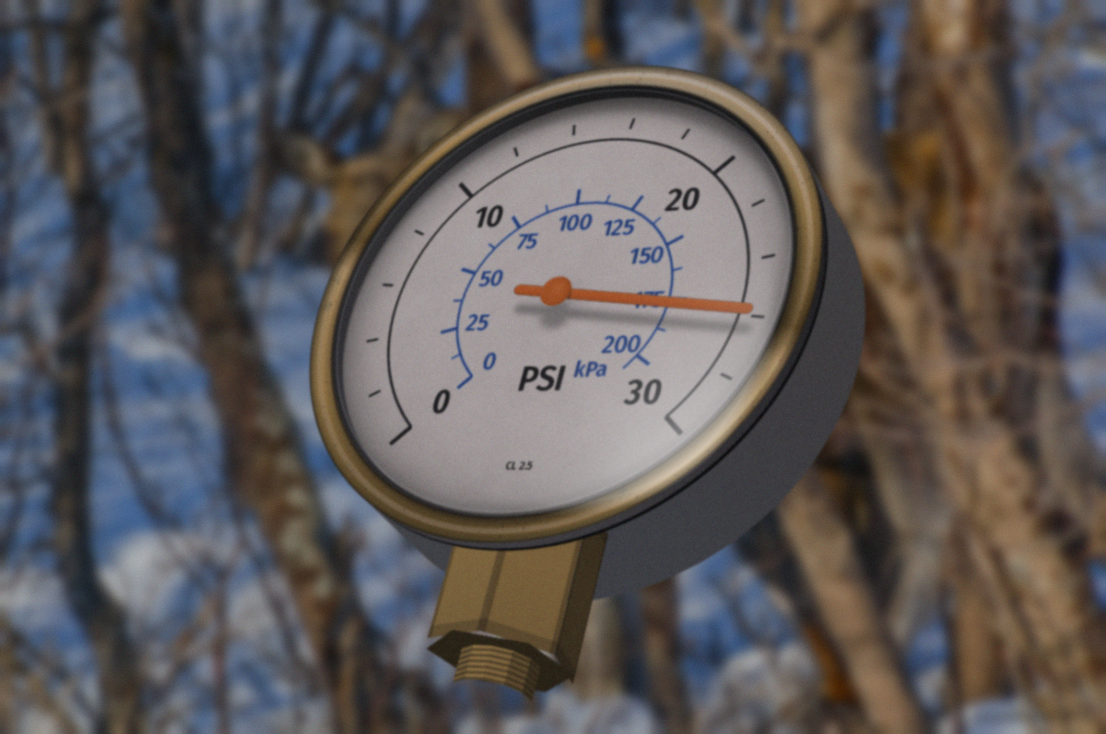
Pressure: {"value": 26, "unit": "psi"}
